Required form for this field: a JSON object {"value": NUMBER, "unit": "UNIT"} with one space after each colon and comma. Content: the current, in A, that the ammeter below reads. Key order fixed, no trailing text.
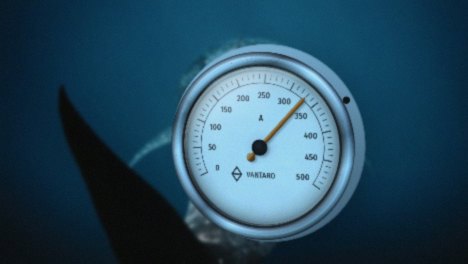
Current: {"value": 330, "unit": "A"}
